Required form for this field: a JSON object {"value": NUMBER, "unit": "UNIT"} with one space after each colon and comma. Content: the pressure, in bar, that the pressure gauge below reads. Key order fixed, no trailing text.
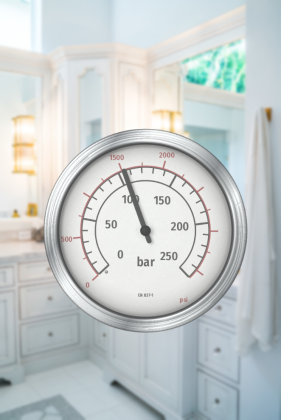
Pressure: {"value": 105, "unit": "bar"}
